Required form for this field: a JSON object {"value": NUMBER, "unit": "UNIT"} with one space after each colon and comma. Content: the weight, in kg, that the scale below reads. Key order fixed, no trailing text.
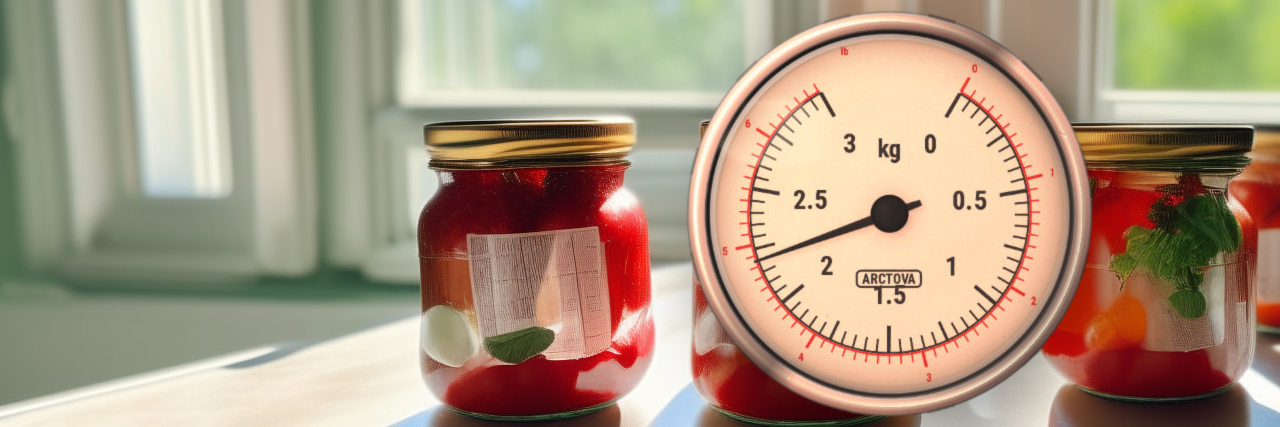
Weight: {"value": 2.2, "unit": "kg"}
